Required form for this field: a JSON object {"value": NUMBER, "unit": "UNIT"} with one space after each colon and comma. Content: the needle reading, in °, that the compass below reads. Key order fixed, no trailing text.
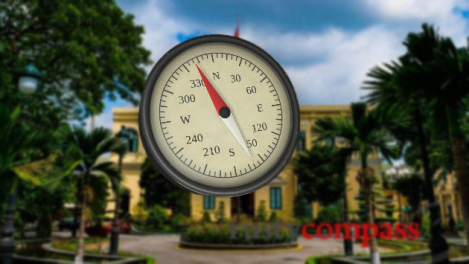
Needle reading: {"value": 340, "unit": "°"}
